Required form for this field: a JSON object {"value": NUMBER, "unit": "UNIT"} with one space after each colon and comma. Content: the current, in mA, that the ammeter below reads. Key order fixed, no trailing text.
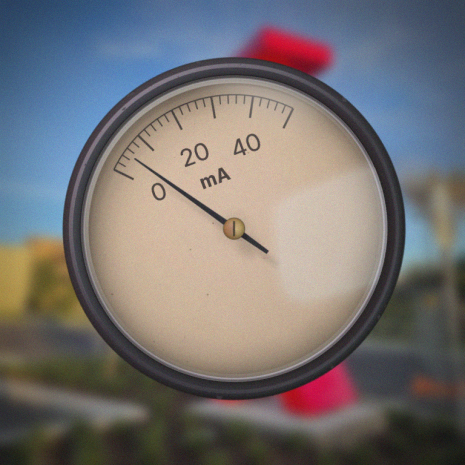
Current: {"value": 5, "unit": "mA"}
